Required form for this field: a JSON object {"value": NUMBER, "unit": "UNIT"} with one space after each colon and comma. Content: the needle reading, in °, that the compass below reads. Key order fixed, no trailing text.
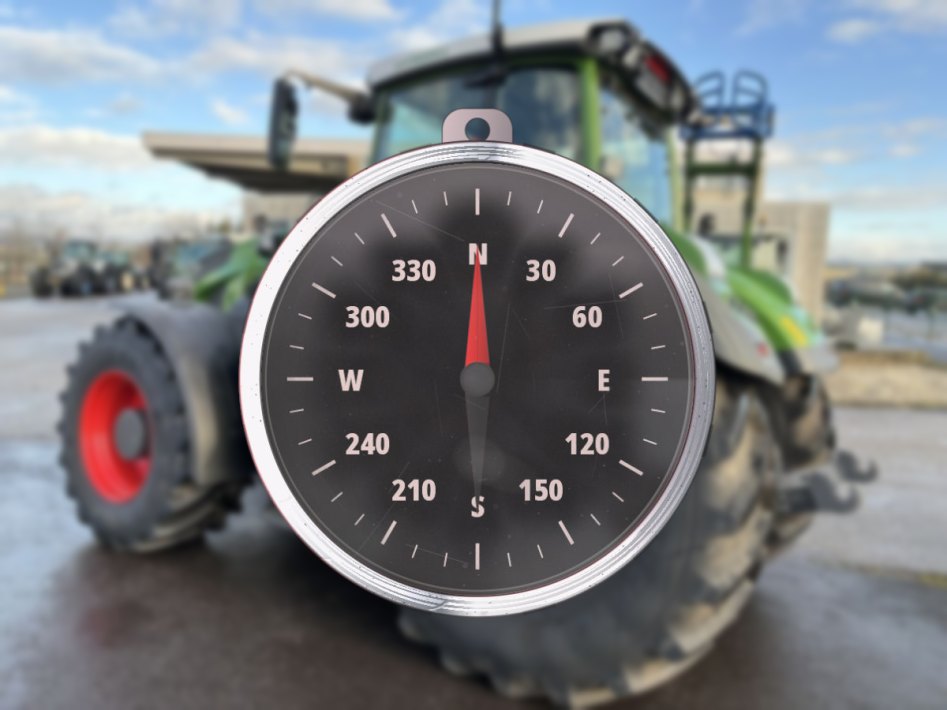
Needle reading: {"value": 0, "unit": "°"}
